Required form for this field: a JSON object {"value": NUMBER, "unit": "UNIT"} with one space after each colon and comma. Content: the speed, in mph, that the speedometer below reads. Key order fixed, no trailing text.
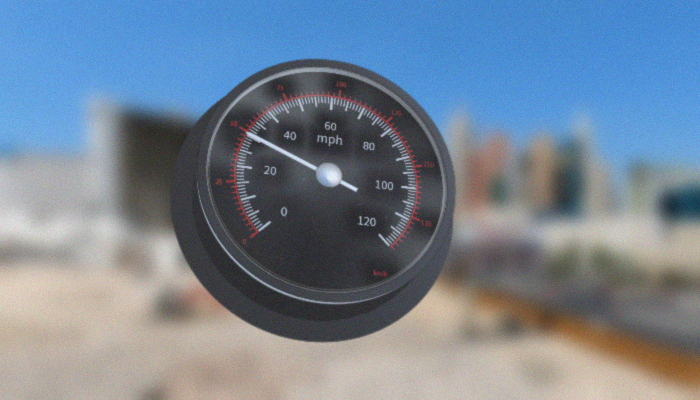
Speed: {"value": 30, "unit": "mph"}
